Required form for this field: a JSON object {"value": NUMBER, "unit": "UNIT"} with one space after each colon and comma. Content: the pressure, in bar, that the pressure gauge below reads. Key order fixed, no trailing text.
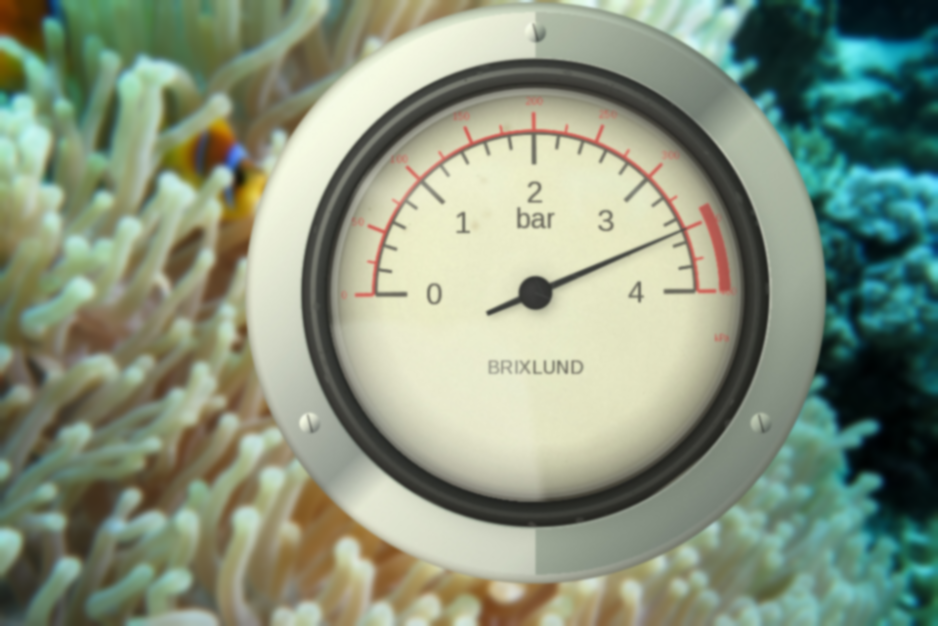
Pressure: {"value": 3.5, "unit": "bar"}
